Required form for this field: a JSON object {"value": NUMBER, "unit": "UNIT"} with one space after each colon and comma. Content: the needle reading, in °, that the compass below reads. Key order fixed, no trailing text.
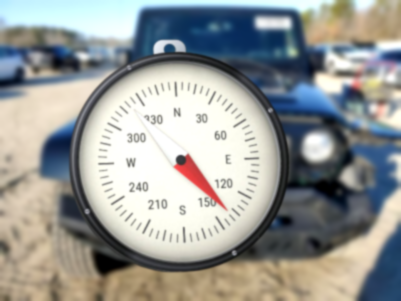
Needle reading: {"value": 140, "unit": "°"}
